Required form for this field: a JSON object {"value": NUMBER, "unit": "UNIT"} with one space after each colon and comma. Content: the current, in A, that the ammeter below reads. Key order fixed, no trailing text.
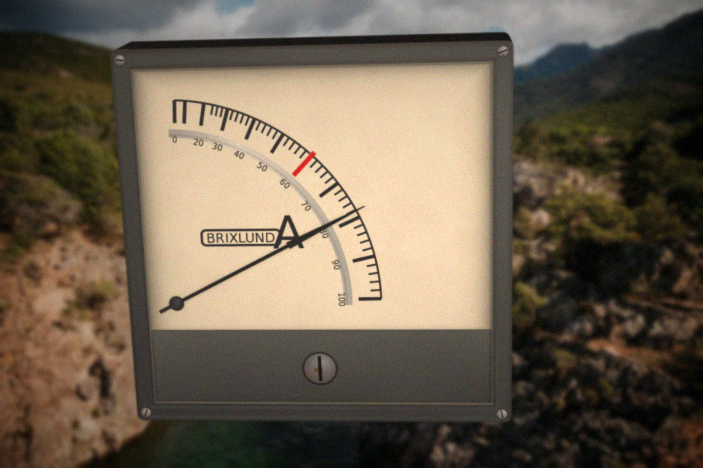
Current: {"value": 78, "unit": "A"}
